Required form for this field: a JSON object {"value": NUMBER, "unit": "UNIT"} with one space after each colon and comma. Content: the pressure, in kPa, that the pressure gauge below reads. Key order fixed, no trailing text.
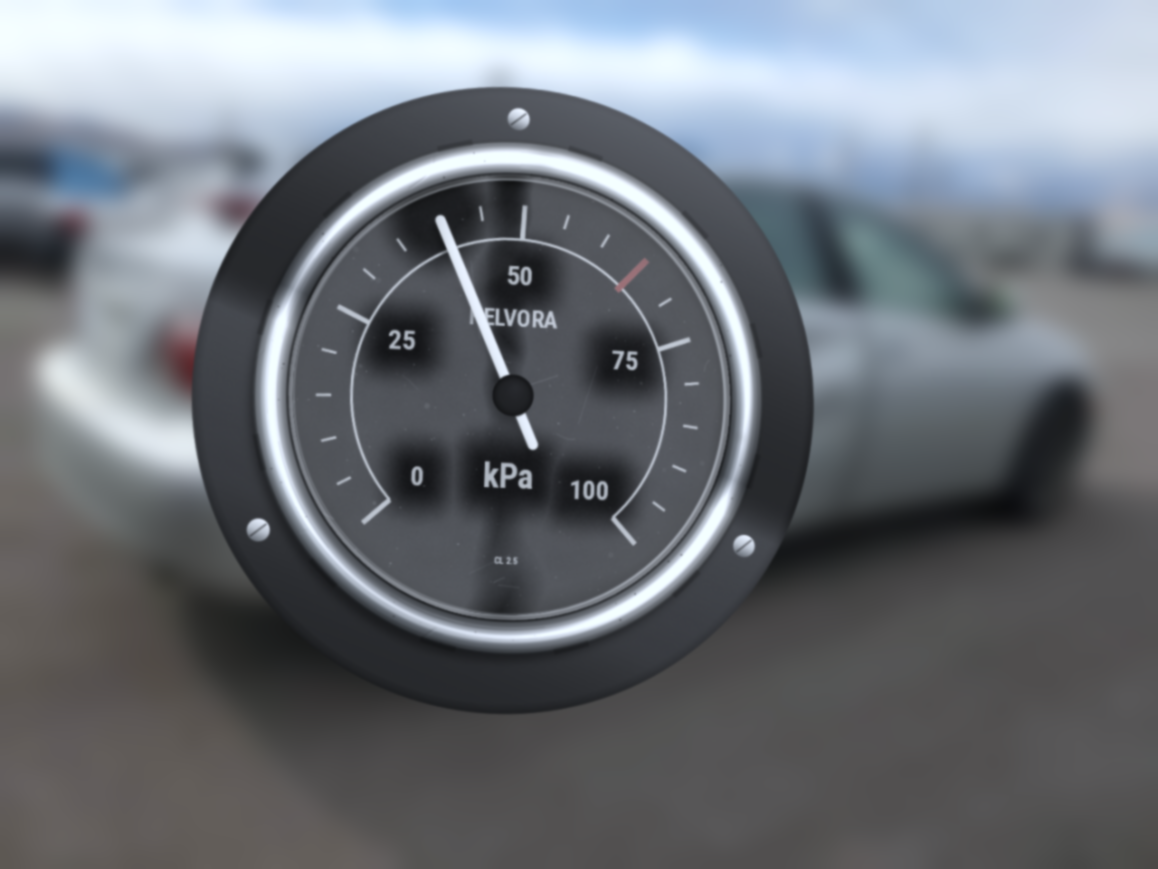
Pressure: {"value": 40, "unit": "kPa"}
